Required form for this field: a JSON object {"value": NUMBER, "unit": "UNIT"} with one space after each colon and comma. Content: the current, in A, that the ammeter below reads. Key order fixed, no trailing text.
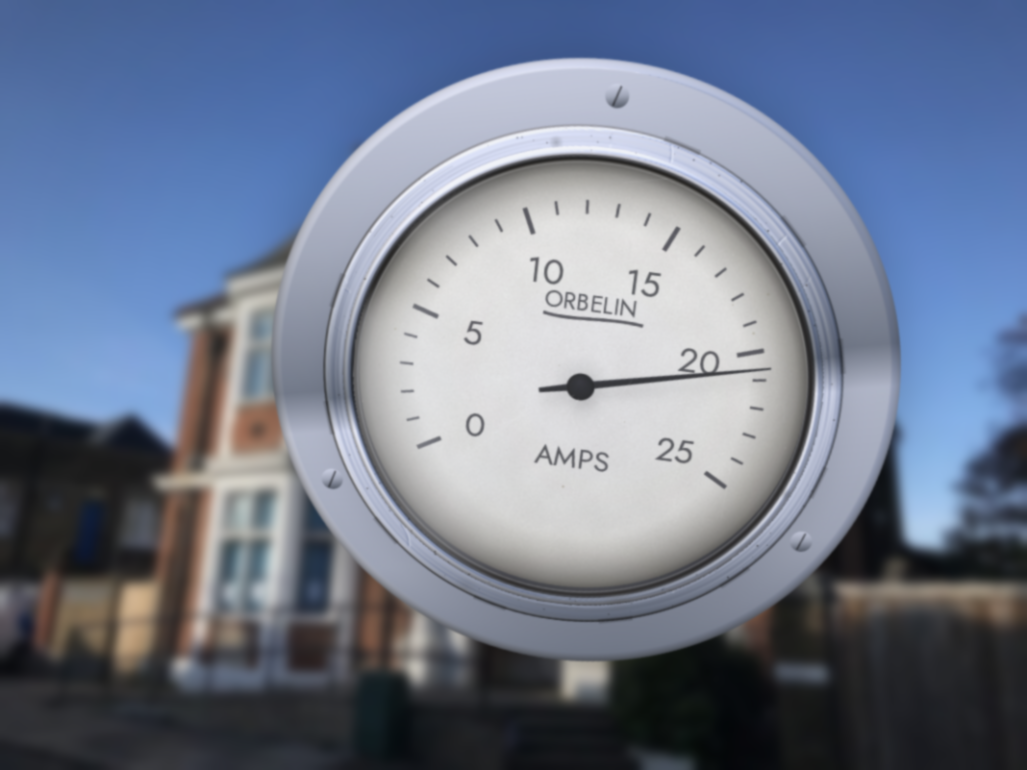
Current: {"value": 20.5, "unit": "A"}
